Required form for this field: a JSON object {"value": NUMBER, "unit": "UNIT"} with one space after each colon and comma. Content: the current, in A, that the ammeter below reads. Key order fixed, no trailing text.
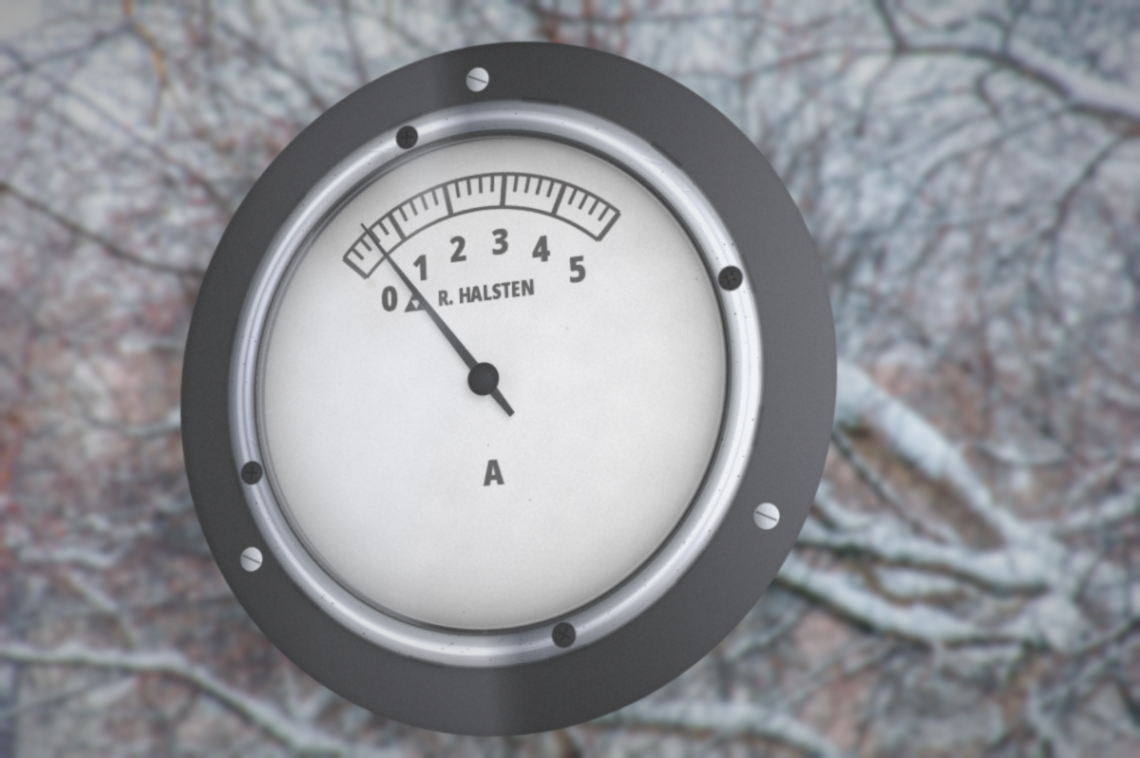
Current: {"value": 0.6, "unit": "A"}
